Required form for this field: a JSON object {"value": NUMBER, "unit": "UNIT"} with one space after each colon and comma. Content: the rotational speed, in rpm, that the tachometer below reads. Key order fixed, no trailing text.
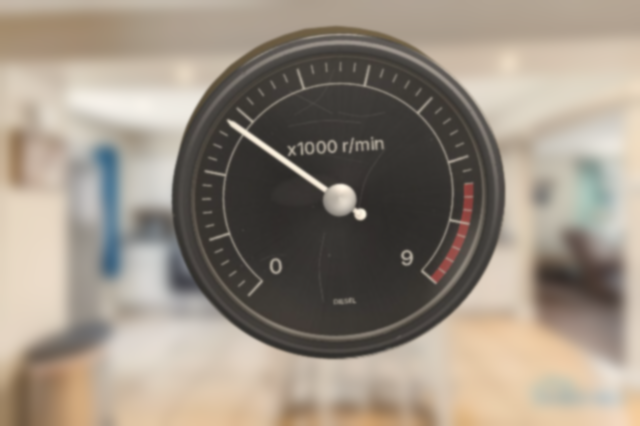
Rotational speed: {"value": 2800, "unit": "rpm"}
